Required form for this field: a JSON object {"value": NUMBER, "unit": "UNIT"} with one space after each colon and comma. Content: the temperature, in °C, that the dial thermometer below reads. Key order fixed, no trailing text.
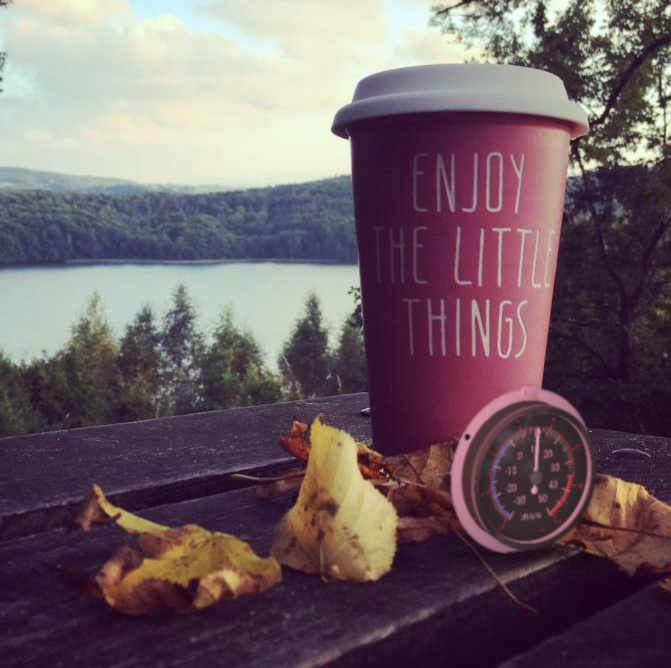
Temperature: {"value": 10, "unit": "°C"}
